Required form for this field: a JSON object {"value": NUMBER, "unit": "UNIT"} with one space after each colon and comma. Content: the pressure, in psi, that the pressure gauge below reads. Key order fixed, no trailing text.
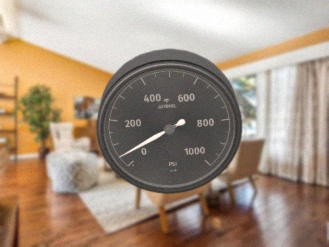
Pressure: {"value": 50, "unit": "psi"}
